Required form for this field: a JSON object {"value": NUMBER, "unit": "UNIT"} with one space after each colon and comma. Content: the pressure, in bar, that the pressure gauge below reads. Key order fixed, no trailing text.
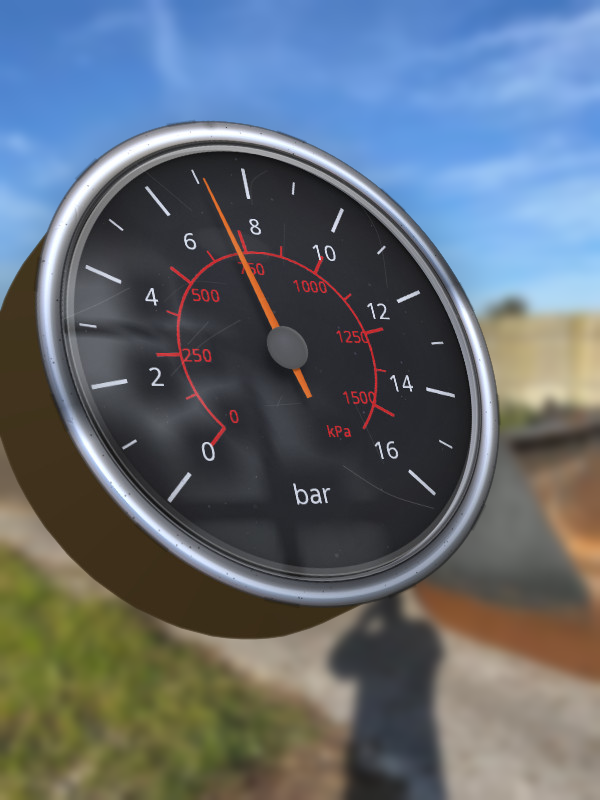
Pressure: {"value": 7, "unit": "bar"}
